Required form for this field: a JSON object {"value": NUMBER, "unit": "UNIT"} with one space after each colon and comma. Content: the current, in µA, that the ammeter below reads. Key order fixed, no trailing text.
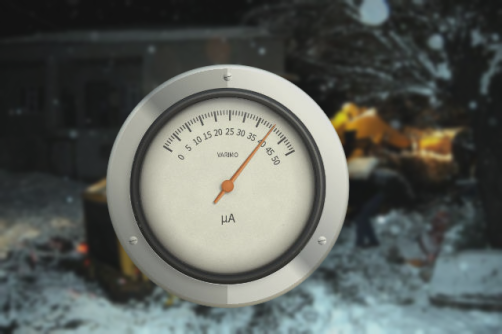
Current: {"value": 40, "unit": "µA"}
